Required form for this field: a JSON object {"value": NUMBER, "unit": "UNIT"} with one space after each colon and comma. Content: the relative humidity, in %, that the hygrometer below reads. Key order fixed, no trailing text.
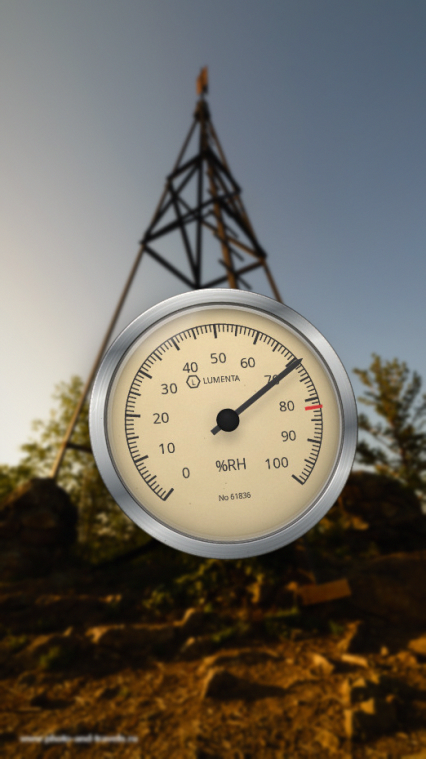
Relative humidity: {"value": 71, "unit": "%"}
